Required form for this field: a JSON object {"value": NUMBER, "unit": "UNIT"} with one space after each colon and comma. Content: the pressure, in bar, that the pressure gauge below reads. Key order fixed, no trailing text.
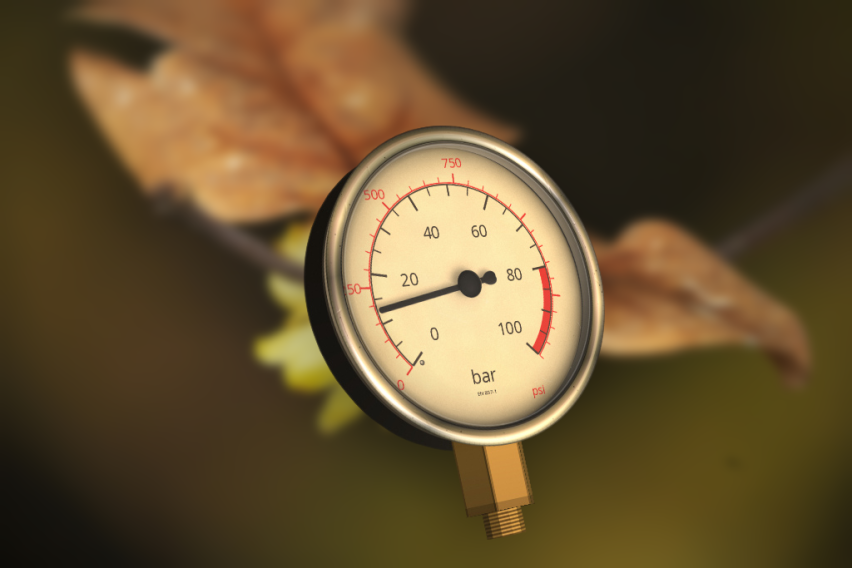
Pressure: {"value": 12.5, "unit": "bar"}
